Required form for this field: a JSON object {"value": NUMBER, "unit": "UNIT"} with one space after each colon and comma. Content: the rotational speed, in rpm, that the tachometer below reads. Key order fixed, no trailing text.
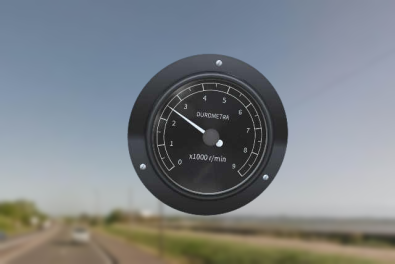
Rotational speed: {"value": 2500, "unit": "rpm"}
